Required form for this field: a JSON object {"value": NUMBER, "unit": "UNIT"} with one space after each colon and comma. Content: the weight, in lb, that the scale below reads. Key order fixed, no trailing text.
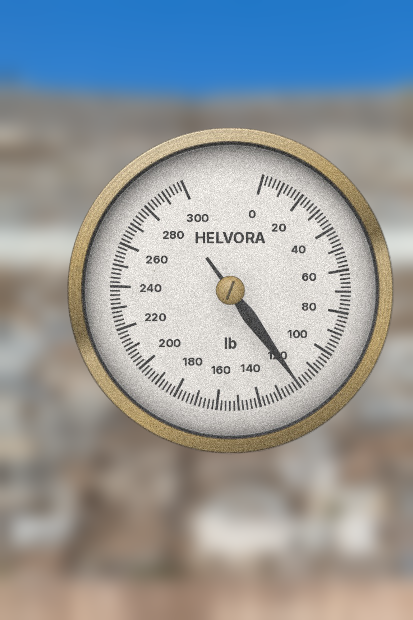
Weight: {"value": 120, "unit": "lb"}
